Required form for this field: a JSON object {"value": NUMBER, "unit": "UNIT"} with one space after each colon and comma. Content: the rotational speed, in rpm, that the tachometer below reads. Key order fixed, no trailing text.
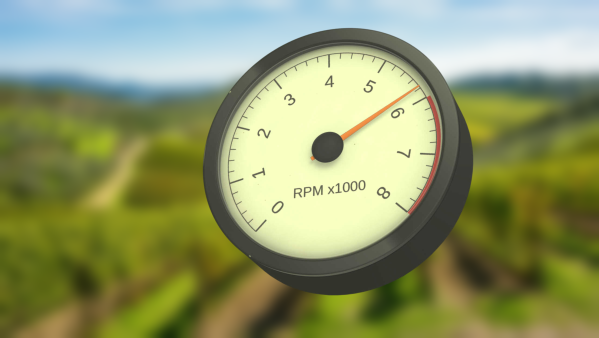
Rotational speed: {"value": 5800, "unit": "rpm"}
